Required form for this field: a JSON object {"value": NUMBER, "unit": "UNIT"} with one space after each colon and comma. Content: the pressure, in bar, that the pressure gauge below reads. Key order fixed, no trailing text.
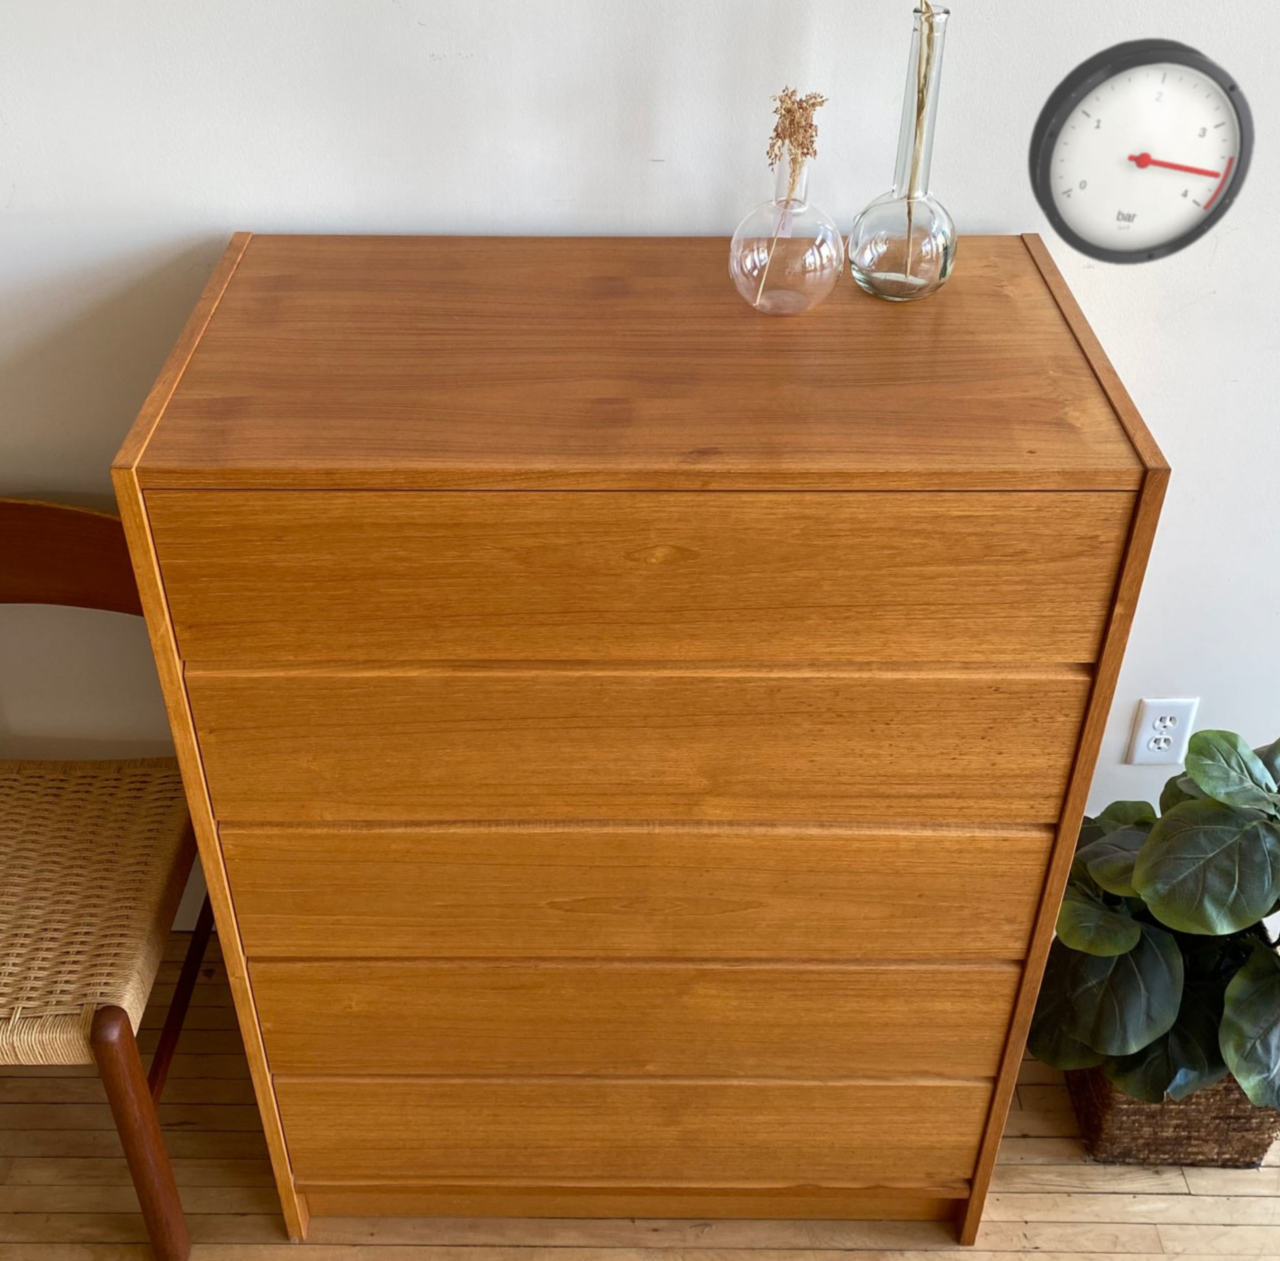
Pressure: {"value": 3.6, "unit": "bar"}
